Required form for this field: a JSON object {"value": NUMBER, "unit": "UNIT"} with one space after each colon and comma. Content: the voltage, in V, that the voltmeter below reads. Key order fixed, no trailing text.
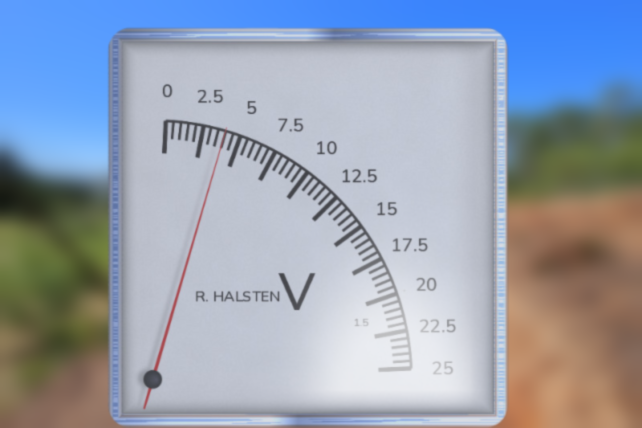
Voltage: {"value": 4, "unit": "V"}
